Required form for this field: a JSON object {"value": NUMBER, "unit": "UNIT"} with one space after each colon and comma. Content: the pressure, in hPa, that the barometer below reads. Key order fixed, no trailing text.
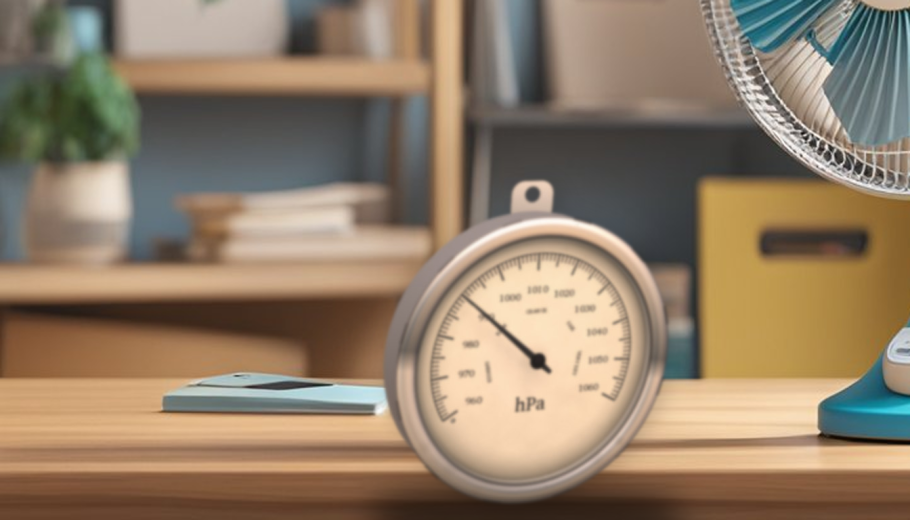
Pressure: {"value": 990, "unit": "hPa"}
